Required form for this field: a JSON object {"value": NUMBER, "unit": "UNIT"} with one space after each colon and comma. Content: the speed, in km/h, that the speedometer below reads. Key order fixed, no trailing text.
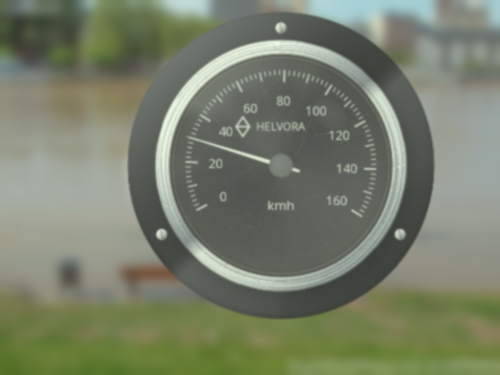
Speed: {"value": 30, "unit": "km/h"}
